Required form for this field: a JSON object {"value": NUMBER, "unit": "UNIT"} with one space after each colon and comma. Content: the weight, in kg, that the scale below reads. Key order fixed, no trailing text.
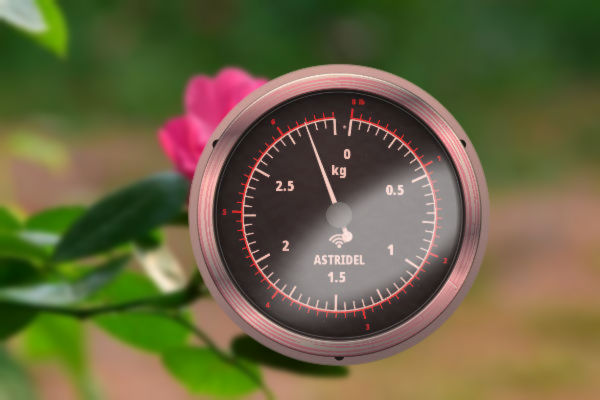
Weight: {"value": 2.85, "unit": "kg"}
